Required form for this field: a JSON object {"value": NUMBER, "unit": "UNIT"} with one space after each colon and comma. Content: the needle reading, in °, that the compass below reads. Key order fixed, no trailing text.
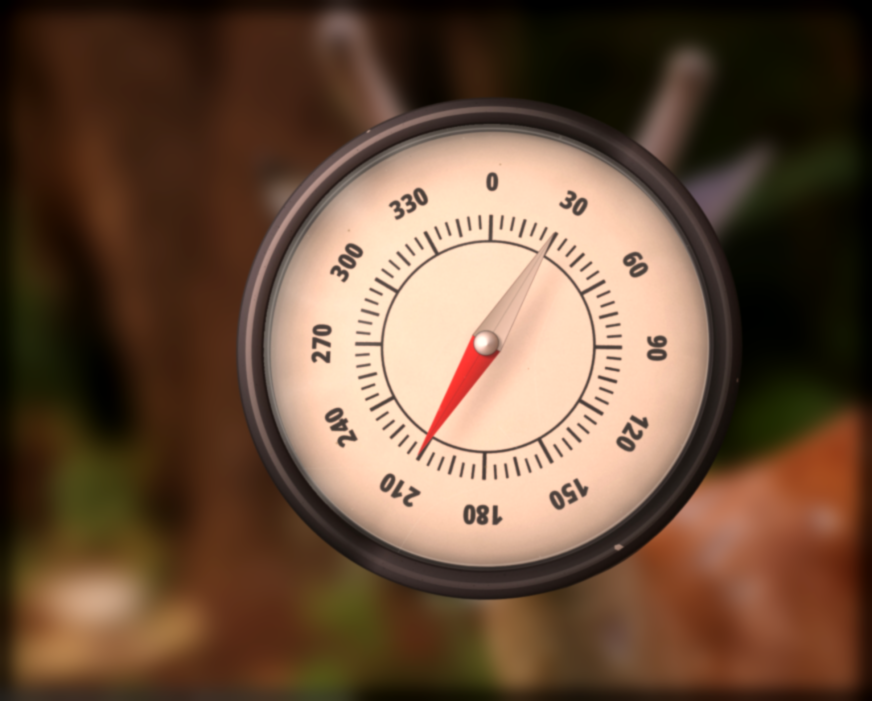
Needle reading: {"value": 210, "unit": "°"}
